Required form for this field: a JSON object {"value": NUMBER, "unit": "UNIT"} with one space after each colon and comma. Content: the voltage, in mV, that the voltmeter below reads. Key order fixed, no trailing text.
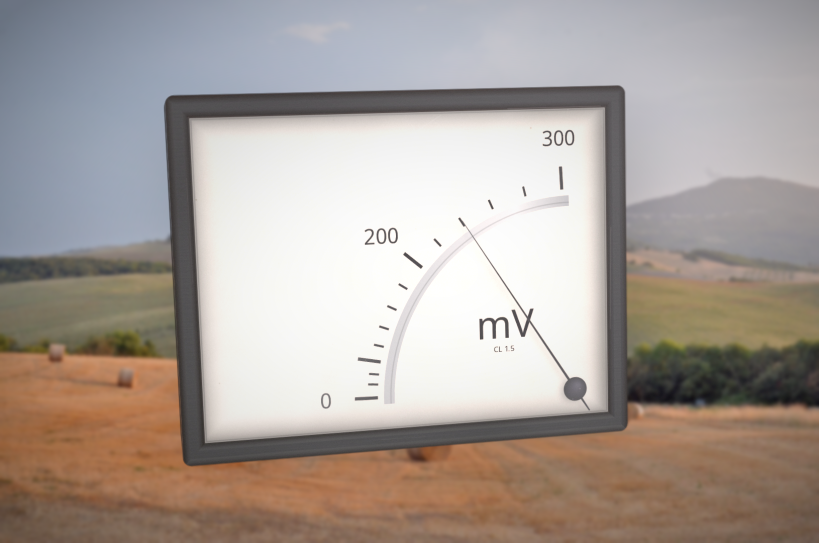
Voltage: {"value": 240, "unit": "mV"}
